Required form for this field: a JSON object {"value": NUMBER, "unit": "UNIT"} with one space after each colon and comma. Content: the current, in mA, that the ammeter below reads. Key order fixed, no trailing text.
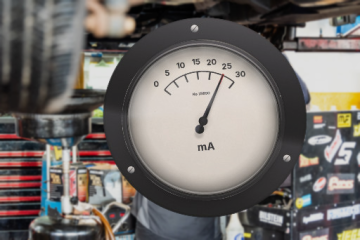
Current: {"value": 25, "unit": "mA"}
